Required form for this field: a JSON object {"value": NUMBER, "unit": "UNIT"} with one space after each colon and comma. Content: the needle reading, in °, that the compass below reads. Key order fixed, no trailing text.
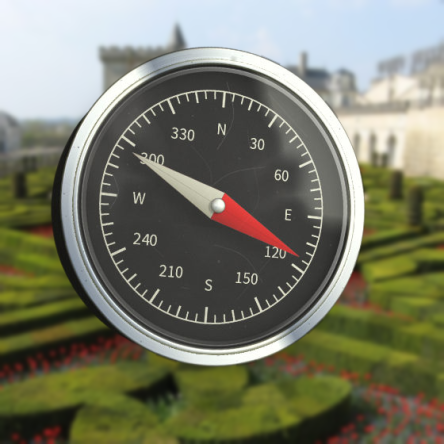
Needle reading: {"value": 115, "unit": "°"}
